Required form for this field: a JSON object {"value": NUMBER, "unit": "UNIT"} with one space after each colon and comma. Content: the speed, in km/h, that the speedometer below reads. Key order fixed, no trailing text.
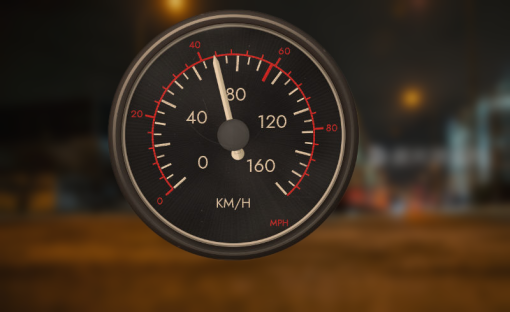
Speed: {"value": 70, "unit": "km/h"}
